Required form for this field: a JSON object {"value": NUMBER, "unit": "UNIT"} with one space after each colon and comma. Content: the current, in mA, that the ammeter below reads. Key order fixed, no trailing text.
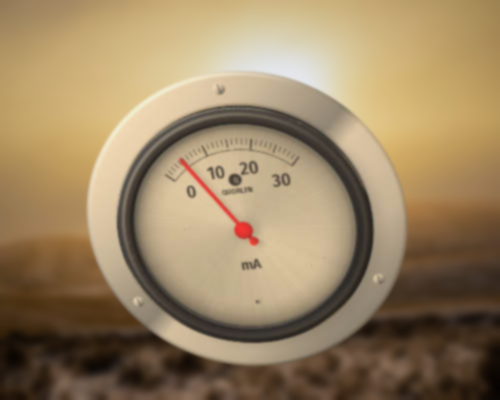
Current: {"value": 5, "unit": "mA"}
